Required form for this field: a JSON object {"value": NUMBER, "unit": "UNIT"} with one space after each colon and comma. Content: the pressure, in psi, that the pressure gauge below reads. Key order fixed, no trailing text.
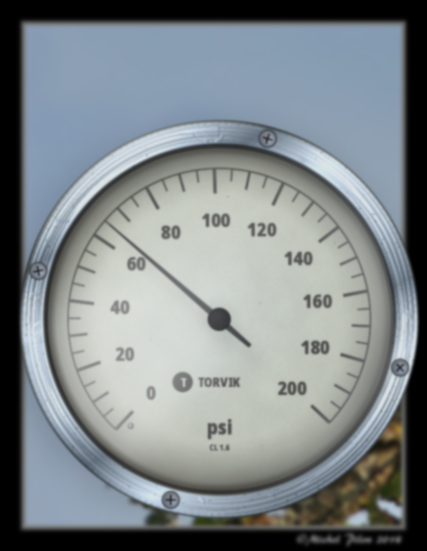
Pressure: {"value": 65, "unit": "psi"}
